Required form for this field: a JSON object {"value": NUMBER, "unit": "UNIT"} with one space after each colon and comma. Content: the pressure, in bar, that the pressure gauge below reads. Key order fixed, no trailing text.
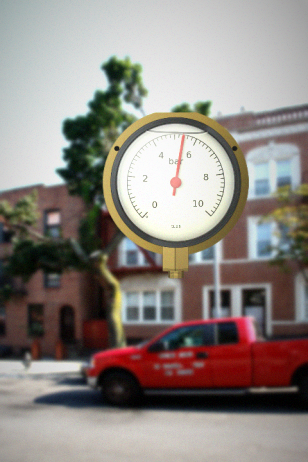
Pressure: {"value": 5.4, "unit": "bar"}
